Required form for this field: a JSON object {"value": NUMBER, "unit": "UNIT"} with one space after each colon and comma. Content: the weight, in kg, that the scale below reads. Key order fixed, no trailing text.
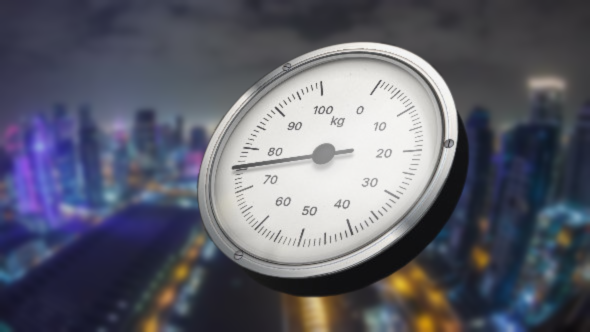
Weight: {"value": 75, "unit": "kg"}
